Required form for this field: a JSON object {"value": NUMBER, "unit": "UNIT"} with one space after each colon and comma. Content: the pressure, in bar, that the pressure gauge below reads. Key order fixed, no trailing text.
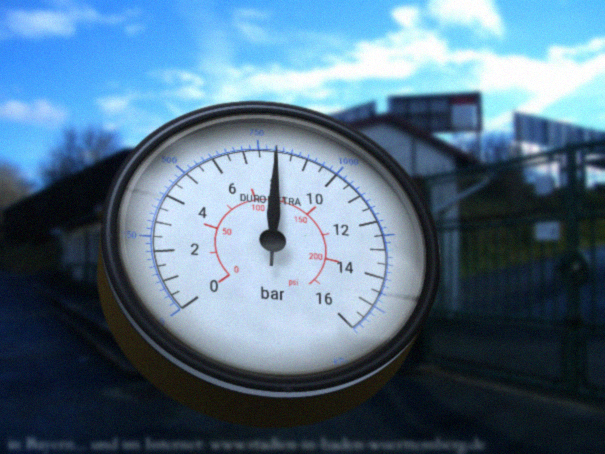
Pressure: {"value": 8, "unit": "bar"}
